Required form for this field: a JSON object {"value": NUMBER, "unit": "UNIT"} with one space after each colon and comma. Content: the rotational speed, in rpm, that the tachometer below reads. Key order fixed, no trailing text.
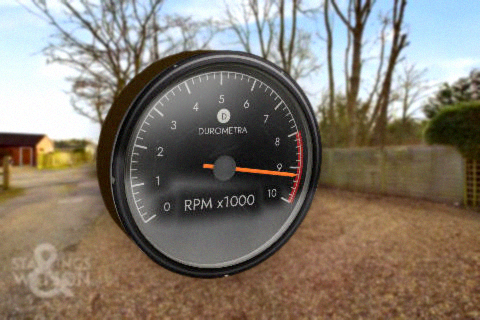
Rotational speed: {"value": 9200, "unit": "rpm"}
